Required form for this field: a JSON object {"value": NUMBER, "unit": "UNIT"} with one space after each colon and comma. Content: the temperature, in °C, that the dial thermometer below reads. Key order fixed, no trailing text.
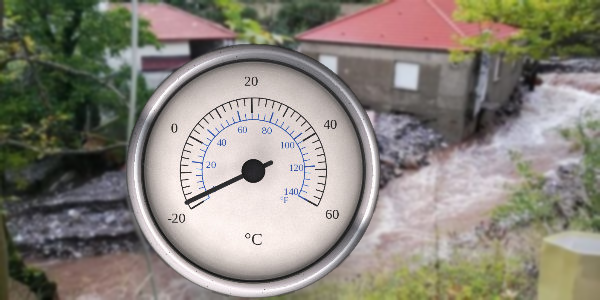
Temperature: {"value": -18, "unit": "°C"}
